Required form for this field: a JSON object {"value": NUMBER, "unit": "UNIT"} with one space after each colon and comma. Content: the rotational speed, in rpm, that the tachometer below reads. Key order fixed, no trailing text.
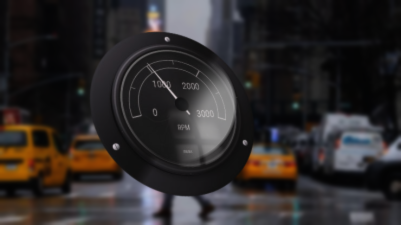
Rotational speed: {"value": 1000, "unit": "rpm"}
